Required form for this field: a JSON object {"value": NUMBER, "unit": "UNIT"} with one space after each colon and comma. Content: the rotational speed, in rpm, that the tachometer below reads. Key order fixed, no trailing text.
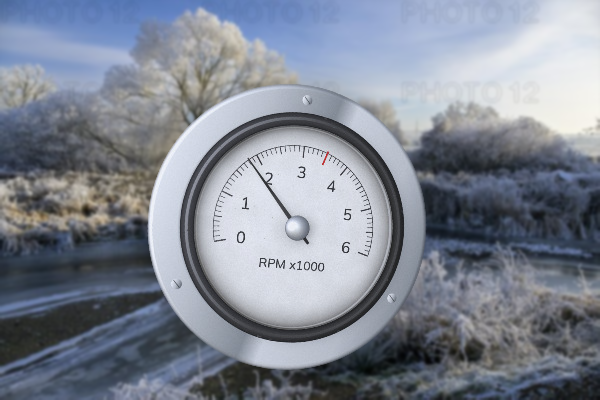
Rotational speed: {"value": 1800, "unit": "rpm"}
